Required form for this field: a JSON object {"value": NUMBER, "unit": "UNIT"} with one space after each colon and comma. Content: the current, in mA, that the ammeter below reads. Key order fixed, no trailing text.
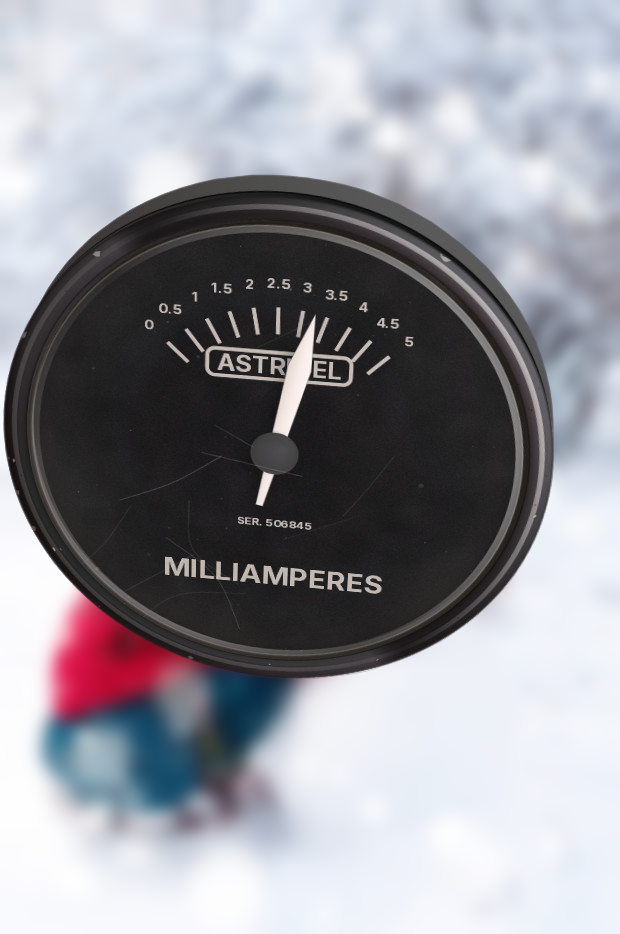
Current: {"value": 3.25, "unit": "mA"}
